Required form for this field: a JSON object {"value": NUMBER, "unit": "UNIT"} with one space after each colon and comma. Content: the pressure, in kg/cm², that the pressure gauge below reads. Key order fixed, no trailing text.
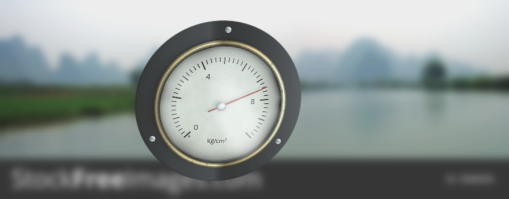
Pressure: {"value": 7.4, "unit": "kg/cm²"}
